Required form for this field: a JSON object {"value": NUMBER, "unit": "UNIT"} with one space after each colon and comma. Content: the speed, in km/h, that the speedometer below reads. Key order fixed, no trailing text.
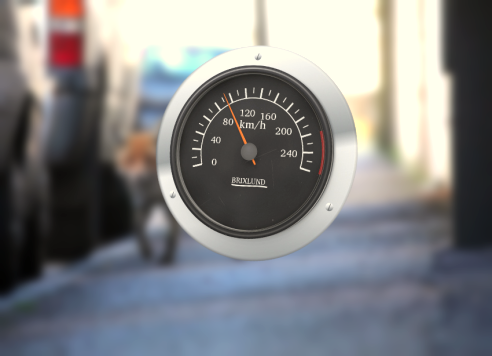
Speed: {"value": 95, "unit": "km/h"}
